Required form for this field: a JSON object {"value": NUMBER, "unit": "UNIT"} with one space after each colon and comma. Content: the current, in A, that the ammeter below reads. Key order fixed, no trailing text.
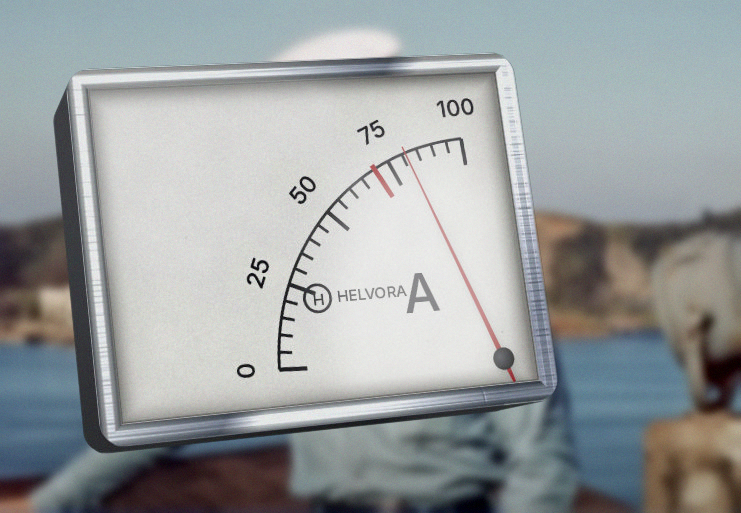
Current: {"value": 80, "unit": "A"}
